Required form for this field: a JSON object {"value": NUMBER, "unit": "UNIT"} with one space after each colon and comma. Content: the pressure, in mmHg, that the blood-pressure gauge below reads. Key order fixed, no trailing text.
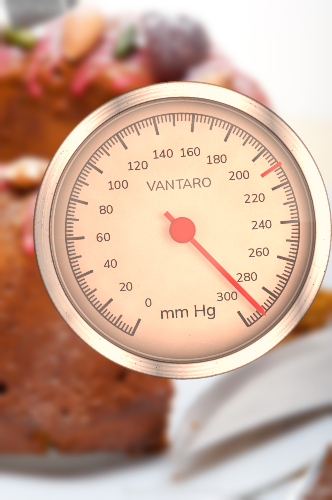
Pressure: {"value": 290, "unit": "mmHg"}
